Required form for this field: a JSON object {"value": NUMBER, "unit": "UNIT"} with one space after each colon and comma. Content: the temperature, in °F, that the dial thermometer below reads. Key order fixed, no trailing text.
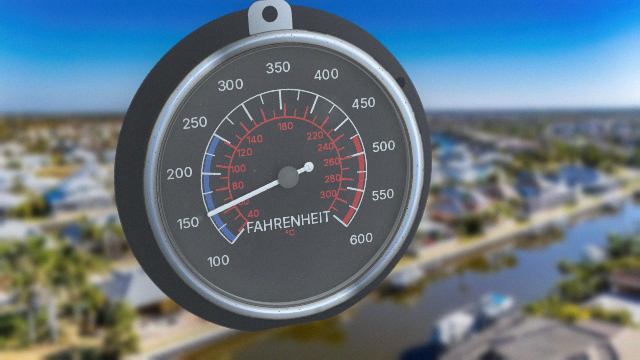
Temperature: {"value": 150, "unit": "°F"}
